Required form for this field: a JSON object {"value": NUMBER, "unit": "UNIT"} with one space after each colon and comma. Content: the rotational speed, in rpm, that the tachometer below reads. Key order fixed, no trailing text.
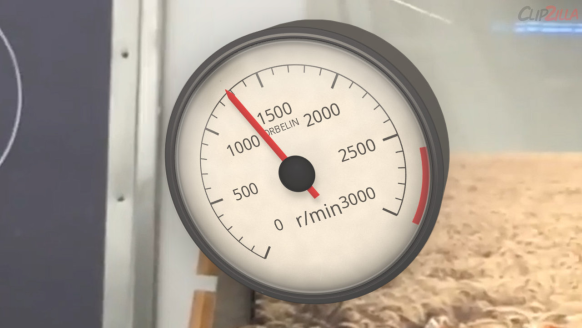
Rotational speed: {"value": 1300, "unit": "rpm"}
